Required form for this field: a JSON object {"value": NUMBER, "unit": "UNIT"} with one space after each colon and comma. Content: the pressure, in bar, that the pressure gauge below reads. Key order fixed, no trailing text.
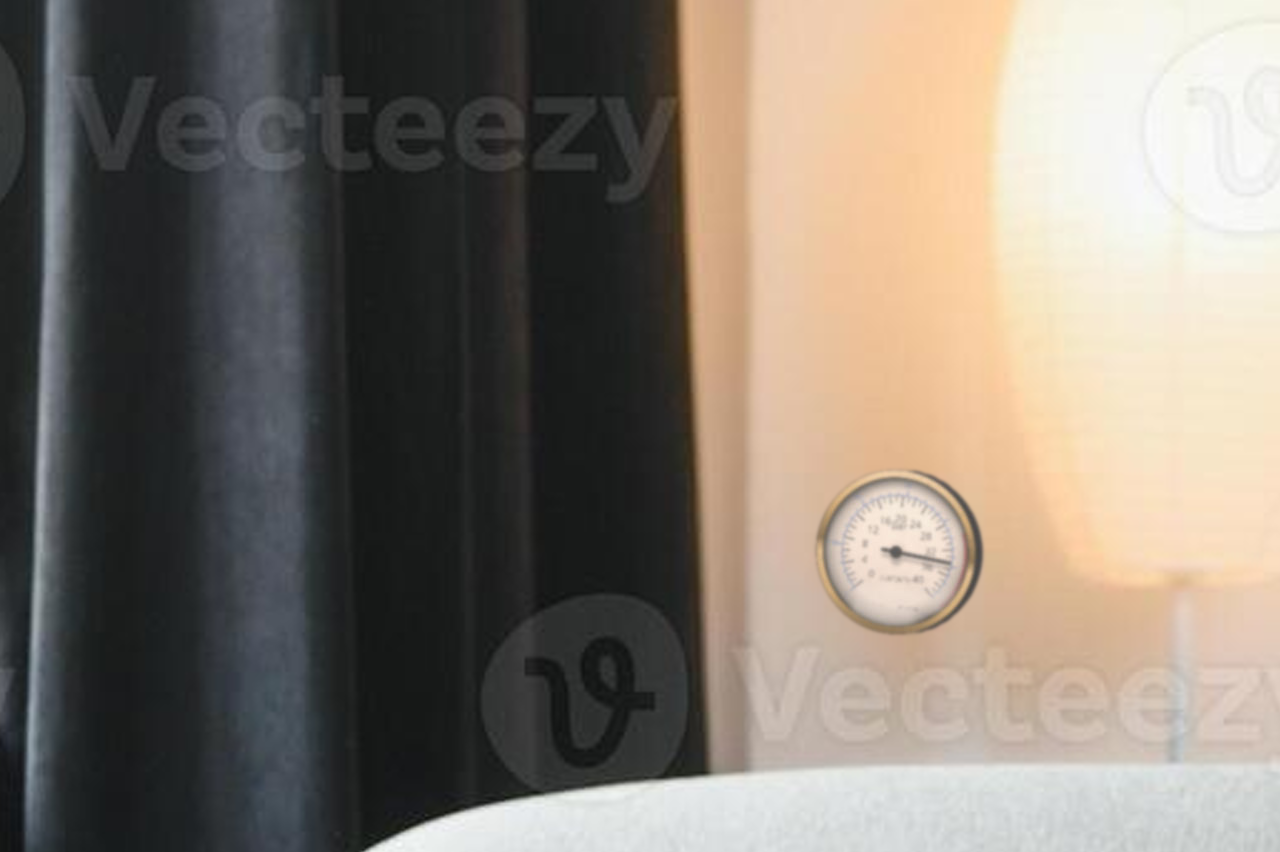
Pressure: {"value": 34, "unit": "bar"}
